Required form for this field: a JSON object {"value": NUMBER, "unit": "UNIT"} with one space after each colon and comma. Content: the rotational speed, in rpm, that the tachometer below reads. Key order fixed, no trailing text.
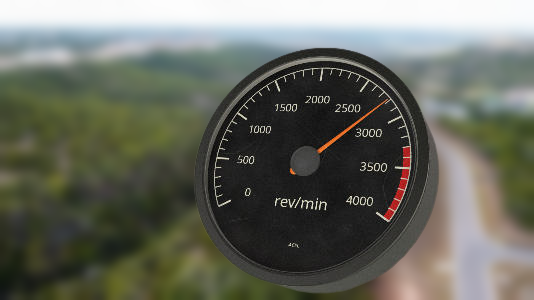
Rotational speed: {"value": 2800, "unit": "rpm"}
